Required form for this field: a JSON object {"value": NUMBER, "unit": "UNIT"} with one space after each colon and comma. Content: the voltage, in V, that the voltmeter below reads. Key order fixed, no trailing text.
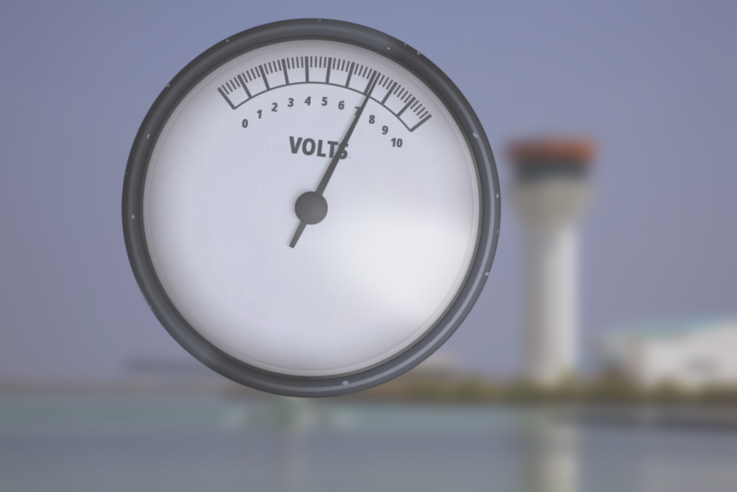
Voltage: {"value": 7.2, "unit": "V"}
